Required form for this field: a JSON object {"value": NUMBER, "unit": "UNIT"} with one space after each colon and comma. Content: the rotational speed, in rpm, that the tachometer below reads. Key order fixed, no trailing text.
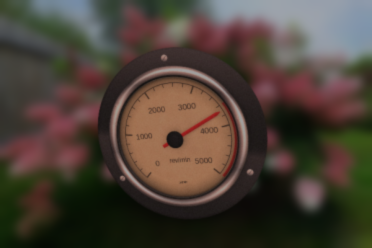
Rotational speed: {"value": 3700, "unit": "rpm"}
